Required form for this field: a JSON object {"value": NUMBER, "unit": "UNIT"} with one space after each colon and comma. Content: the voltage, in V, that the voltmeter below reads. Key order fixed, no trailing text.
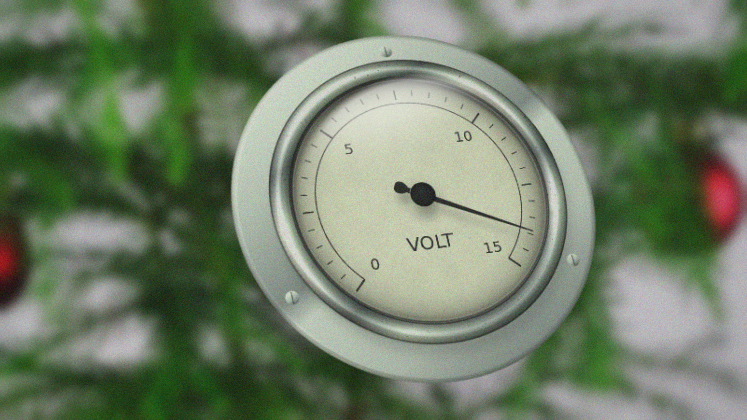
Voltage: {"value": 14, "unit": "V"}
